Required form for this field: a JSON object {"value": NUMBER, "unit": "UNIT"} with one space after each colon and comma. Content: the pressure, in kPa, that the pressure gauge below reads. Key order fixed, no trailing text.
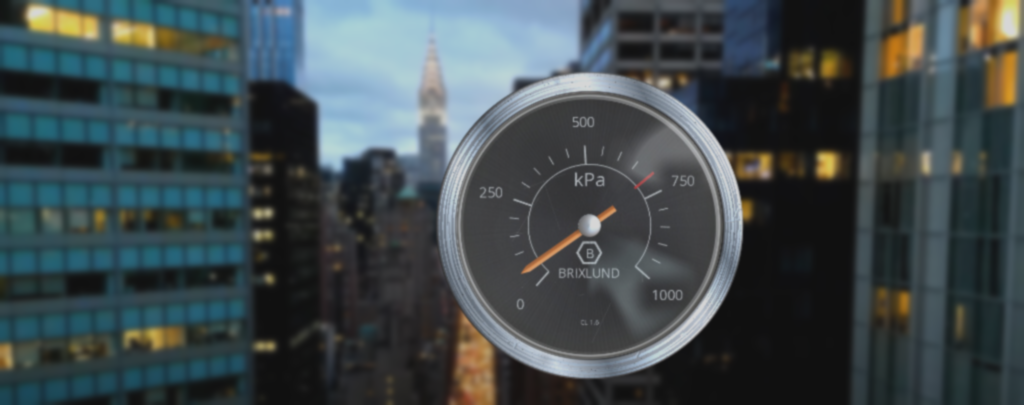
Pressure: {"value": 50, "unit": "kPa"}
